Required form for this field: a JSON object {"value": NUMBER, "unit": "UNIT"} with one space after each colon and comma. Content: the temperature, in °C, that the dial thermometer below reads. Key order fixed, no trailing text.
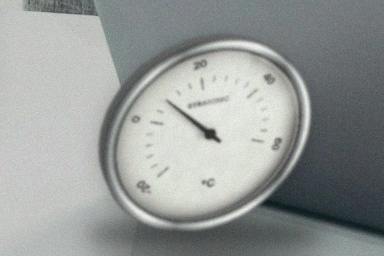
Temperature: {"value": 8, "unit": "°C"}
